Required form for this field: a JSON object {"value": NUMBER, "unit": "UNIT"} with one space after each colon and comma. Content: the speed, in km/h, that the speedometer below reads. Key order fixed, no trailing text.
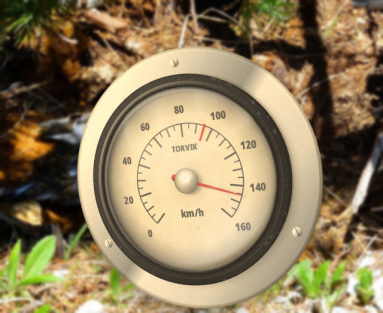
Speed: {"value": 145, "unit": "km/h"}
